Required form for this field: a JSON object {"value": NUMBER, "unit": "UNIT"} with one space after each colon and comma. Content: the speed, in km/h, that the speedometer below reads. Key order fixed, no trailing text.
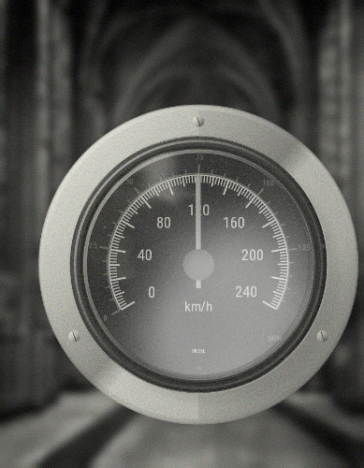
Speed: {"value": 120, "unit": "km/h"}
